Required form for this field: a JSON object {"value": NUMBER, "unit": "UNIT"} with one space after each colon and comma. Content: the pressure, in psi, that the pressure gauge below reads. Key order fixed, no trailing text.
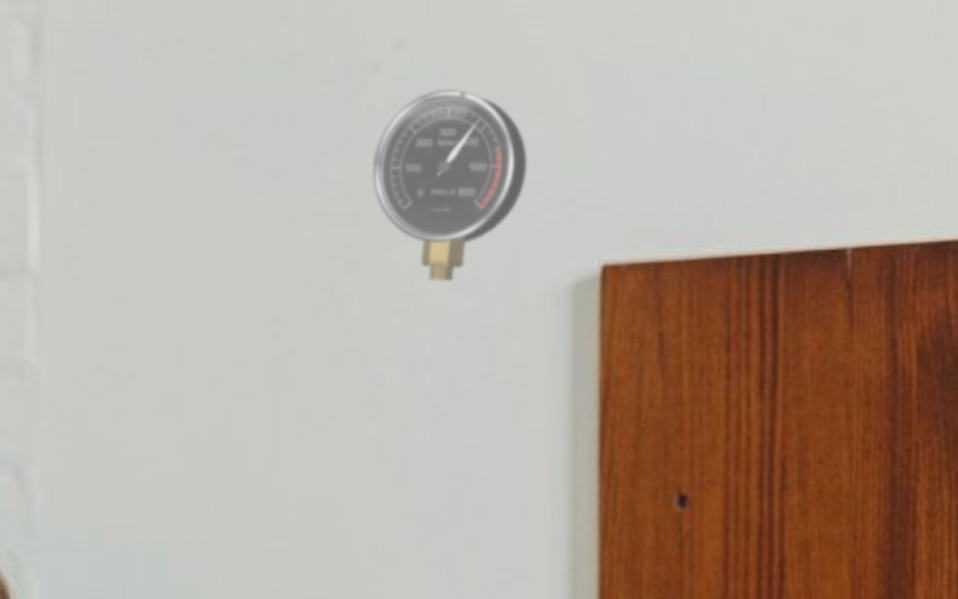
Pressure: {"value": 380, "unit": "psi"}
